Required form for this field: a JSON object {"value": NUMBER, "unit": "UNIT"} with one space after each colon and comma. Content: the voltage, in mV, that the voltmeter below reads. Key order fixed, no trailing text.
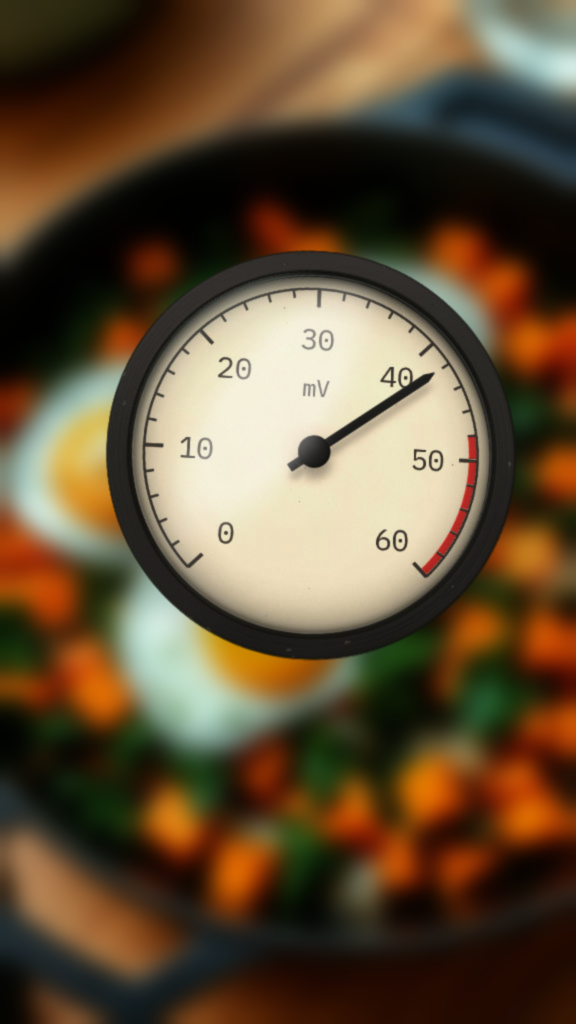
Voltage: {"value": 42, "unit": "mV"}
